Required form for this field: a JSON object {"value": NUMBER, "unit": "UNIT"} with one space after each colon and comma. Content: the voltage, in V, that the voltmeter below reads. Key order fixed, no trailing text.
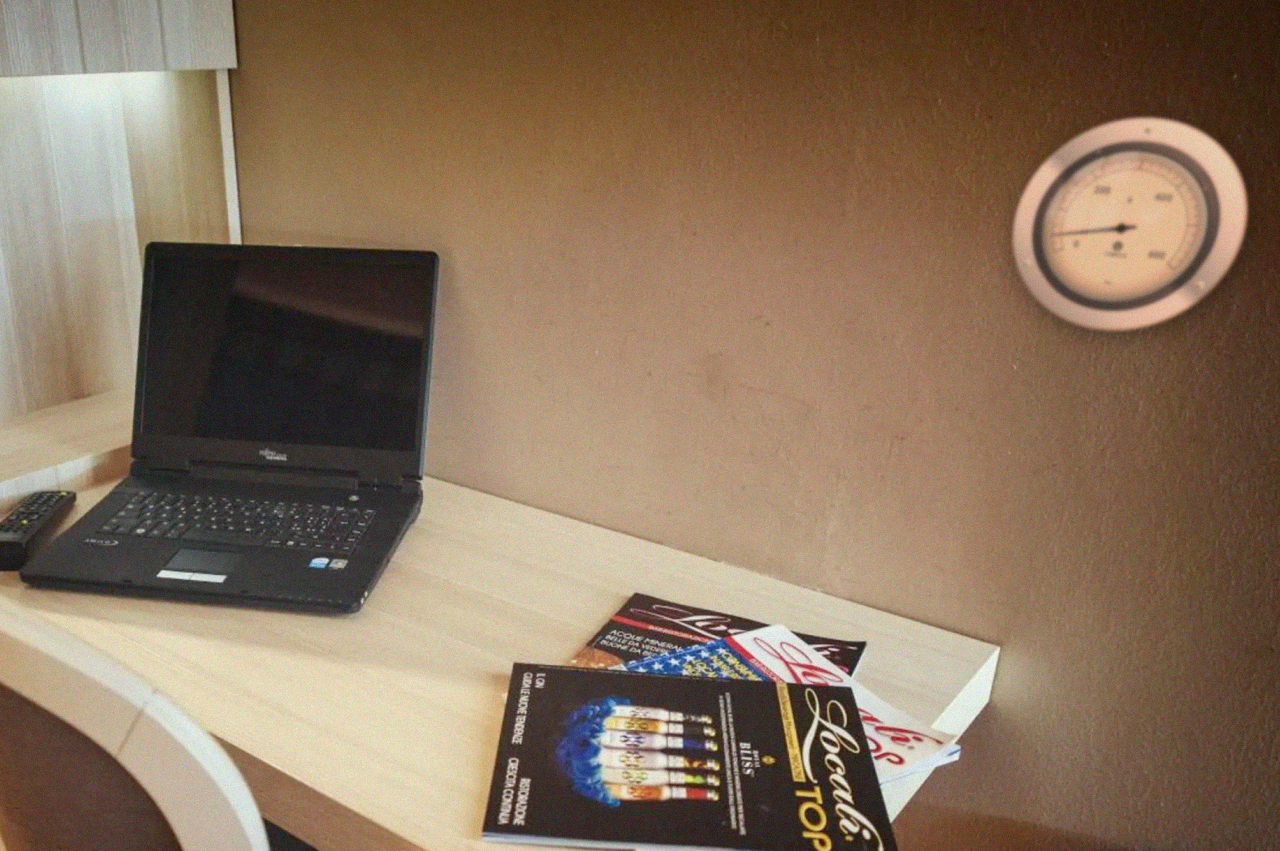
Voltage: {"value": 40, "unit": "V"}
